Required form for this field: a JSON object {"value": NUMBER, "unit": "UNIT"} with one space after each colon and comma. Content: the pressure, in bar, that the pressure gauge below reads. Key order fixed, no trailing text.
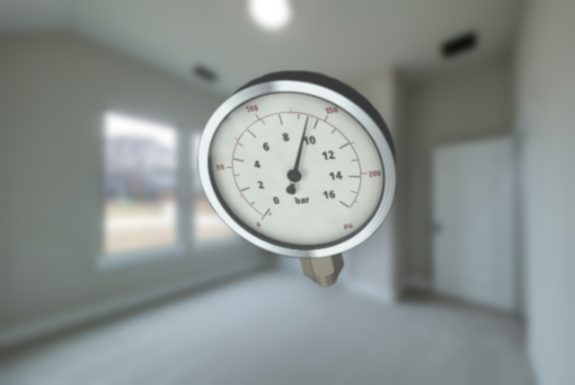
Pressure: {"value": 9.5, "unit": "bar"}
